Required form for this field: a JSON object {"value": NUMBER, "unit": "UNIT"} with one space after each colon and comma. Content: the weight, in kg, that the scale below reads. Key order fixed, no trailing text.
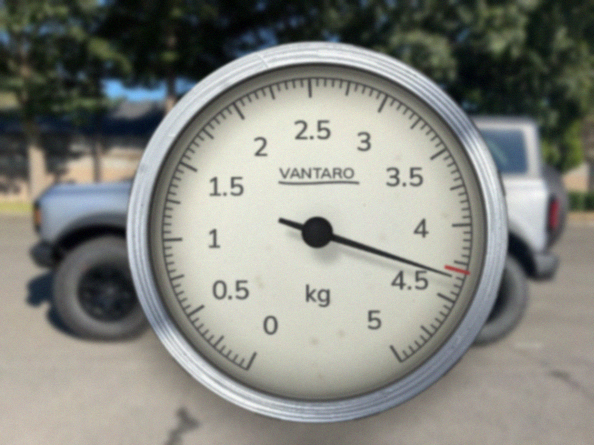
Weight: {"value": 4.35, "unit": "kg"}
